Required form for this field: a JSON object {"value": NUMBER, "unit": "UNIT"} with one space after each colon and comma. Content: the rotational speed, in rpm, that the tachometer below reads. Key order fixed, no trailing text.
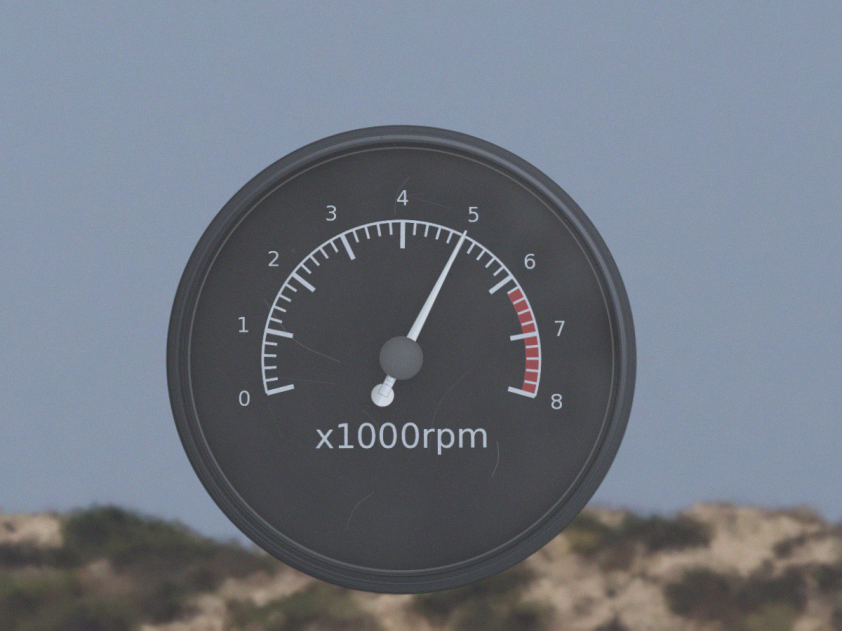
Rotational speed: {"value": 5000, "unit": "rpm"}
